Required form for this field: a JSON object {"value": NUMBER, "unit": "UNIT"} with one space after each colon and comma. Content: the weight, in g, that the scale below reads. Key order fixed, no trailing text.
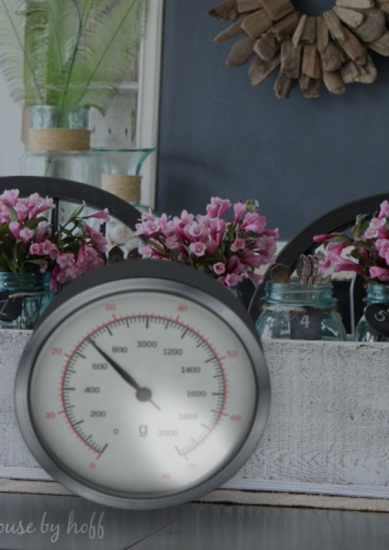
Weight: {"value": 700, "unit": "g"}
